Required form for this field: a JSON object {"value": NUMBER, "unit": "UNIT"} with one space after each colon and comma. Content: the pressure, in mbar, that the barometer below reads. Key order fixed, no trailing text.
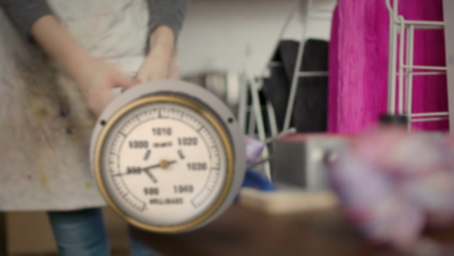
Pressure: {"value": 990, "unit": "mbar"}
